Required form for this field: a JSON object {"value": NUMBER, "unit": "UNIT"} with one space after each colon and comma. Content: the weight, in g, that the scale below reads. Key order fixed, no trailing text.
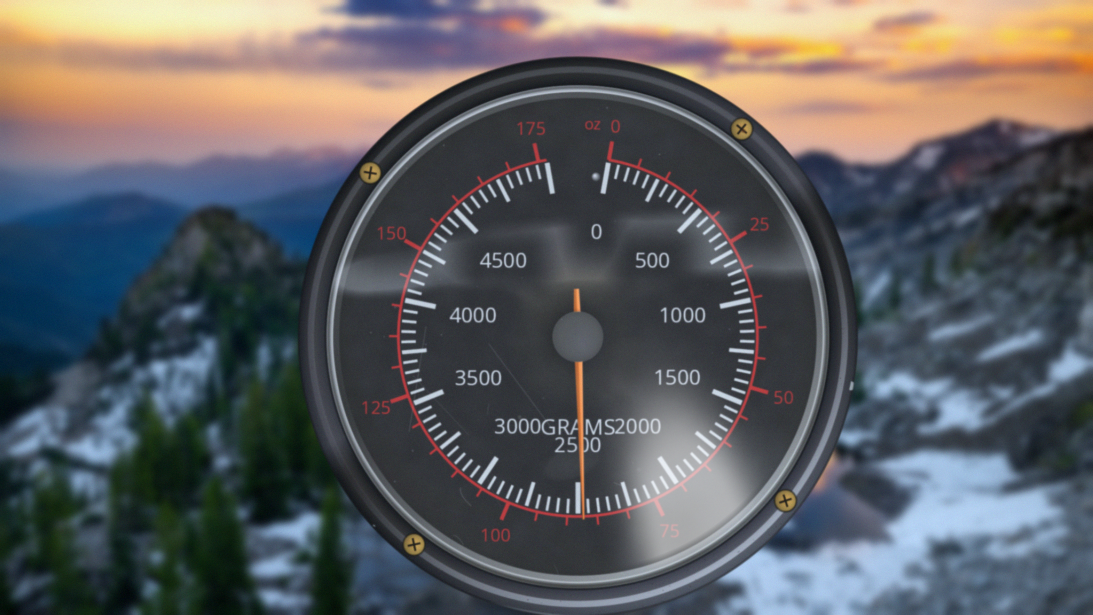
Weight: {"value": 2475, "unit": "g"}
